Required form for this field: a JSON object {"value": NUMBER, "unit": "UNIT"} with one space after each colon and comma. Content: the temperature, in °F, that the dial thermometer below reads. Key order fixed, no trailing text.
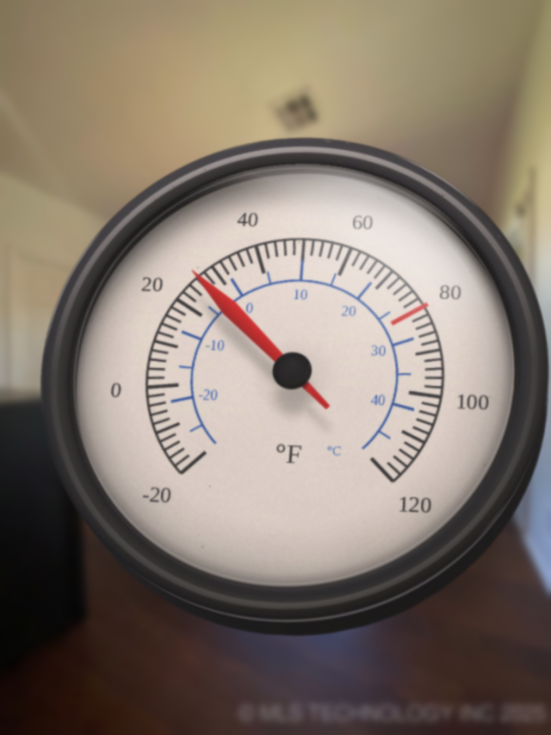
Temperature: {"value": 26, "unit": "°F"}
